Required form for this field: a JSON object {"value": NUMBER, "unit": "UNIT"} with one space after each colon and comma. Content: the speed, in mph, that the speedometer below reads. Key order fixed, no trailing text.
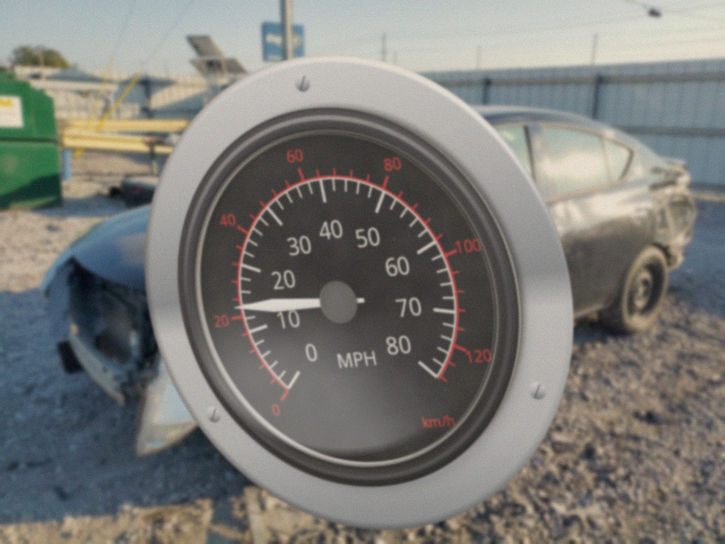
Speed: {"value": 14, "unit": "mph"}
